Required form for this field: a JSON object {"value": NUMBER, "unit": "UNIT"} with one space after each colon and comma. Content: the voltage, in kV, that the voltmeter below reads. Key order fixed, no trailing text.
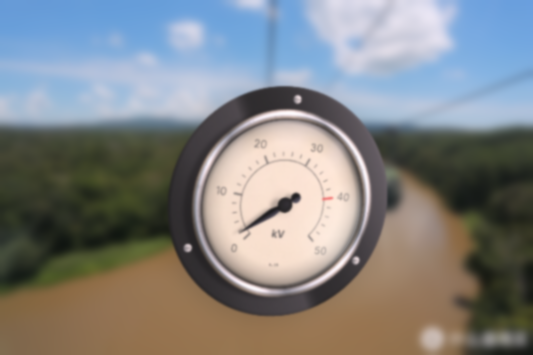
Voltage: {"value": 2, "unit": "kV"}
